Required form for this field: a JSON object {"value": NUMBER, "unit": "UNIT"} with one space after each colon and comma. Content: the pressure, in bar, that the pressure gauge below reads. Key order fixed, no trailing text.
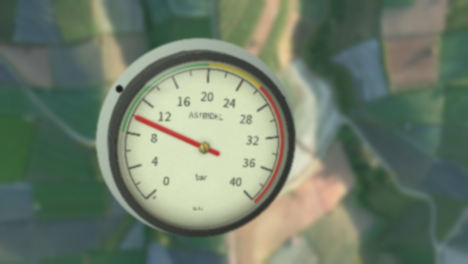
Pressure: {"value": 10, "unit": "bar"}
